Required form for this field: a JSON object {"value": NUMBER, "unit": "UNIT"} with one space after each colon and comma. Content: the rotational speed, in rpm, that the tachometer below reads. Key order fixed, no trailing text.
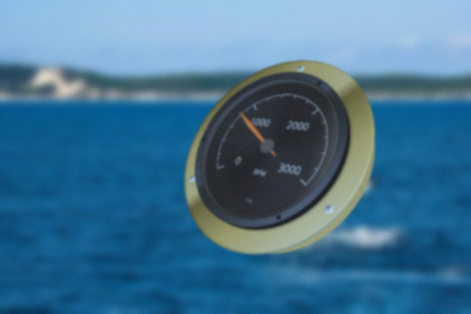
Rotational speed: {"value": 800, "unit": "rpm"}
